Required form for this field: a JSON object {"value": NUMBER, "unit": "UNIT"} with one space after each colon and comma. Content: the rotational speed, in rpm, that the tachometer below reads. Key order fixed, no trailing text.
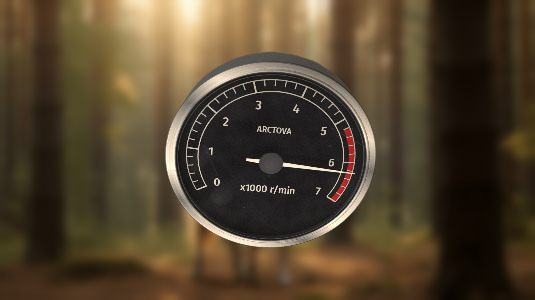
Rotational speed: {"value": 6200, "unit": "rpm"}
